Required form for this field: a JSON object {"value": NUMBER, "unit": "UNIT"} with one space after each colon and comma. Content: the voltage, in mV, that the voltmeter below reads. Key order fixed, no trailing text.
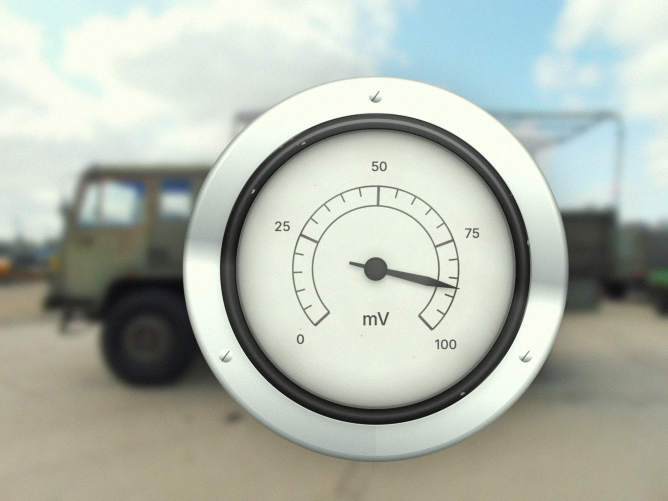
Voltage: {"value": 87.5, "unit": "mV"}
